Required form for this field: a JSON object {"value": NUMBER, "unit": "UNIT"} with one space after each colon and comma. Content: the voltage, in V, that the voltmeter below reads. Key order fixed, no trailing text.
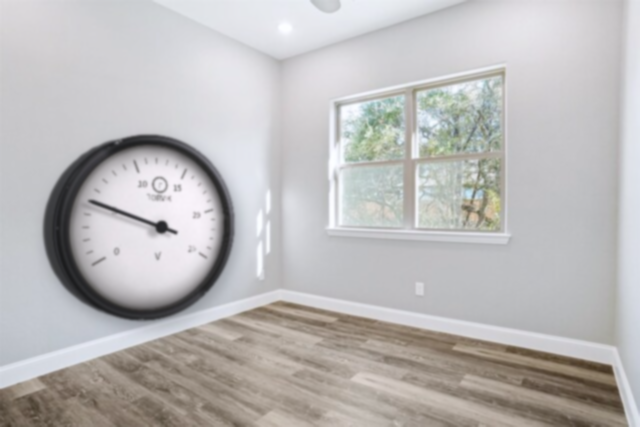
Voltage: {"value": 5, "unit": "V"}
